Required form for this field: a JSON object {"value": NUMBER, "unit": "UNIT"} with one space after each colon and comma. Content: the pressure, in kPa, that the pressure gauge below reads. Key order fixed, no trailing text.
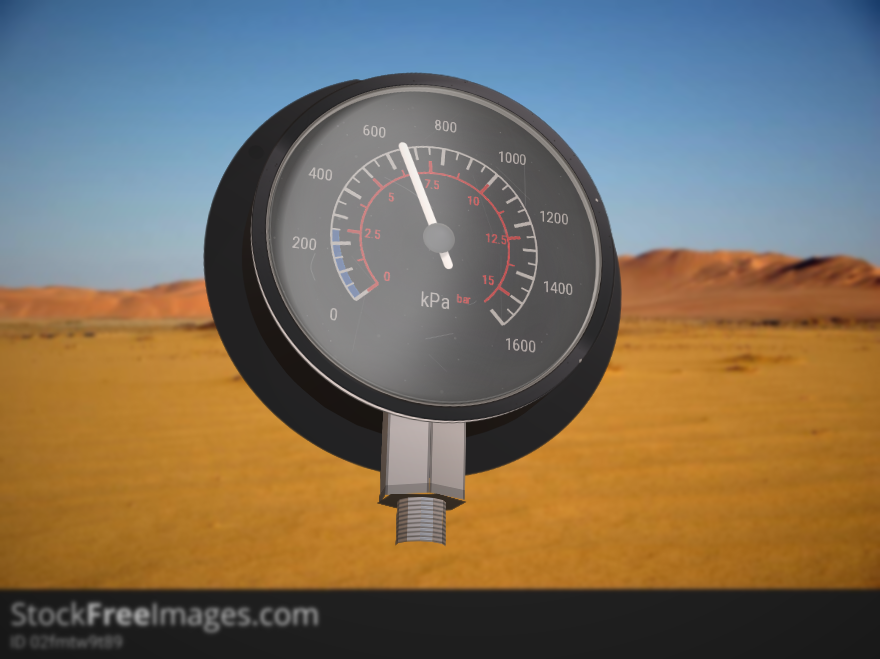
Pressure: {"value": 650, "unit": "kPa"}
